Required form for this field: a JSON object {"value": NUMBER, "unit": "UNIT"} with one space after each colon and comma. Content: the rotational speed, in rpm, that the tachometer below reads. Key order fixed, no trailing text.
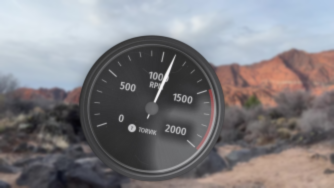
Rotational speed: {"value": 1100, "unit": "rpm"}
